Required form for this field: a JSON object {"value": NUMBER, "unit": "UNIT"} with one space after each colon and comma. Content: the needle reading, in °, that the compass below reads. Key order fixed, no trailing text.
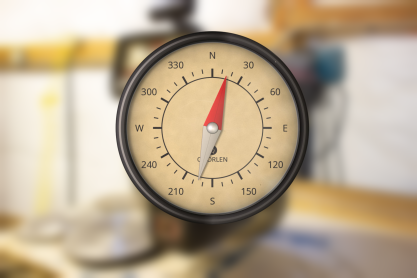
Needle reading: {"value": 15, "unit": "°"}
